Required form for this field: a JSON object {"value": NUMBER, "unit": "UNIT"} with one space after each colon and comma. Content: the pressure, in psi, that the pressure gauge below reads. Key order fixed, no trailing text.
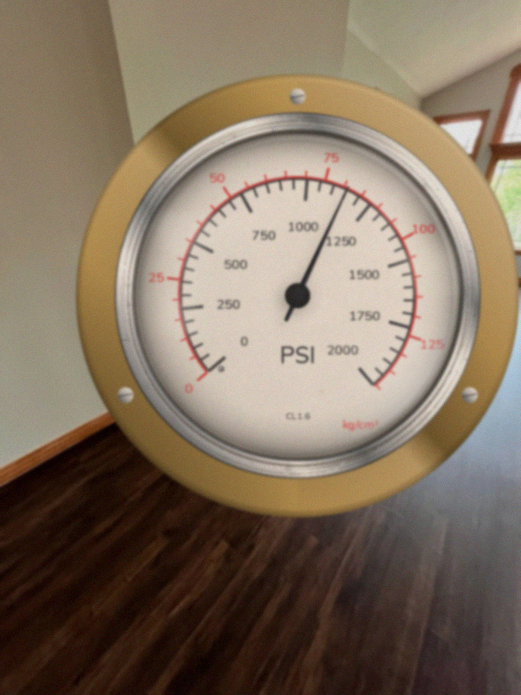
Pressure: {"value": 1150, "unit": "psi"}
